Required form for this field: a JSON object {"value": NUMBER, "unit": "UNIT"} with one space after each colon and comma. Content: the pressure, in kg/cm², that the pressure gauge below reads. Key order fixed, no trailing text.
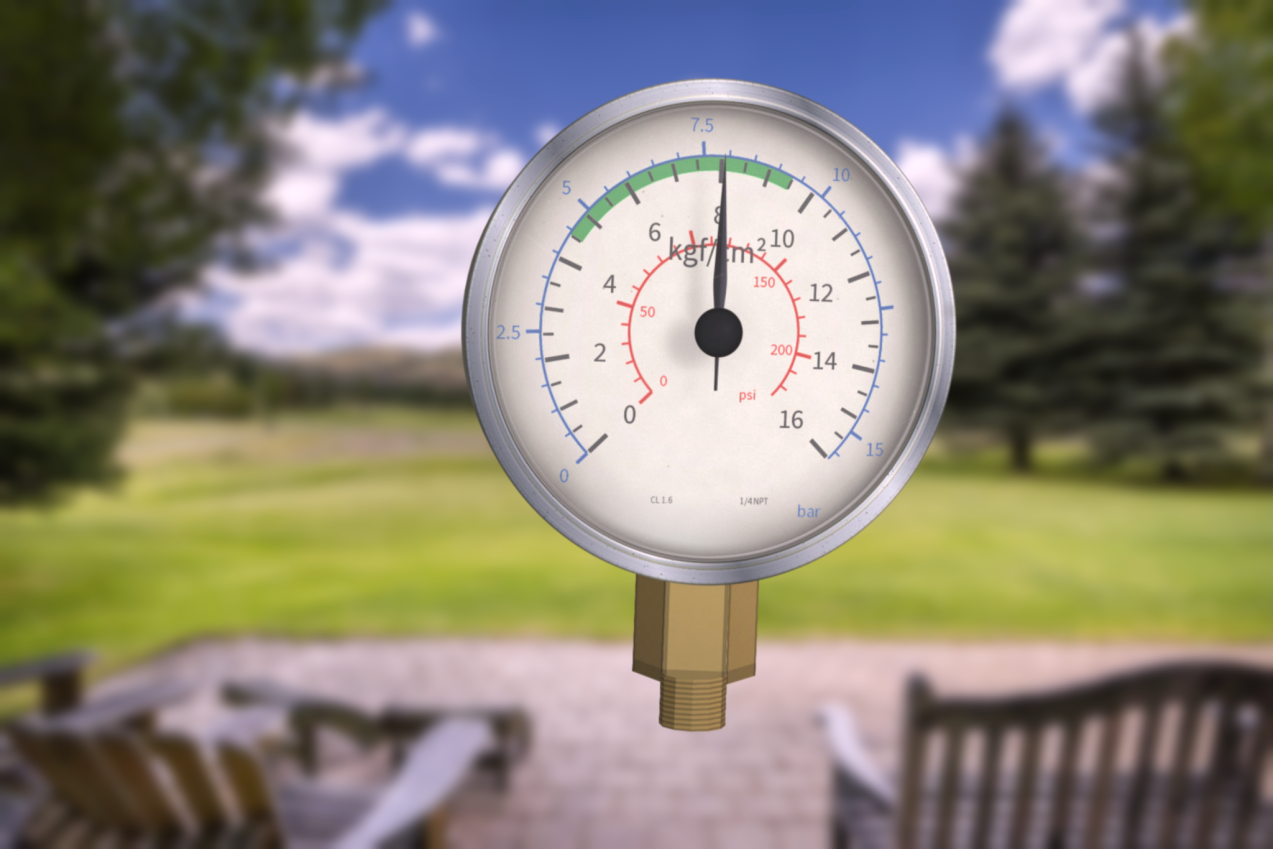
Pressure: {"value": 8, "unit": "kg/cm²"}
